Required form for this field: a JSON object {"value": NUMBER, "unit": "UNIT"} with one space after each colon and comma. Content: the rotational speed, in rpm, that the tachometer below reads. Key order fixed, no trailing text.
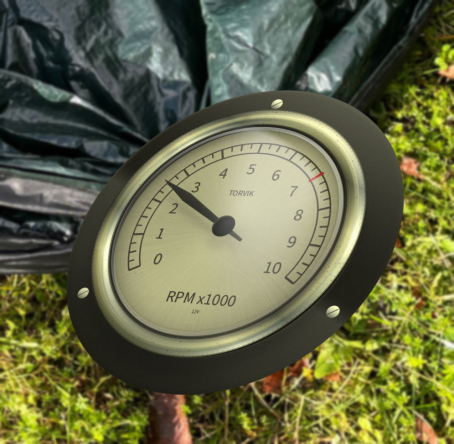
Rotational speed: {"value": 2500, "unit": "rpm"}
